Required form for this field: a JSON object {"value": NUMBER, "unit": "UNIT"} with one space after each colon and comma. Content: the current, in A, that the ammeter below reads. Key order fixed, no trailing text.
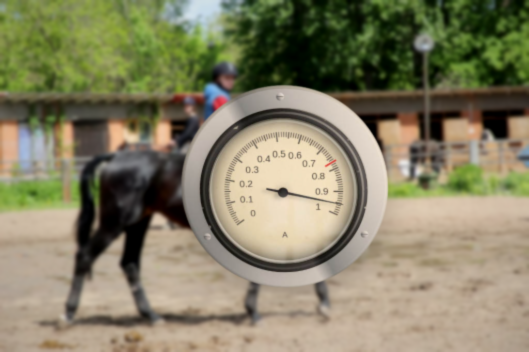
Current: {"value": 0.95, "unit": "A"}
